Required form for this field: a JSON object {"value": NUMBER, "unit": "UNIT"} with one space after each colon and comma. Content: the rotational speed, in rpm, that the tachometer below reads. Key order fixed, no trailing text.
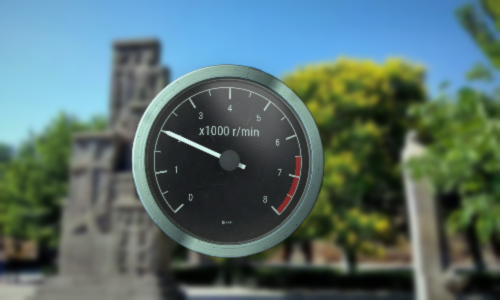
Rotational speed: {"value": 2000, "unit": "rpm"}
